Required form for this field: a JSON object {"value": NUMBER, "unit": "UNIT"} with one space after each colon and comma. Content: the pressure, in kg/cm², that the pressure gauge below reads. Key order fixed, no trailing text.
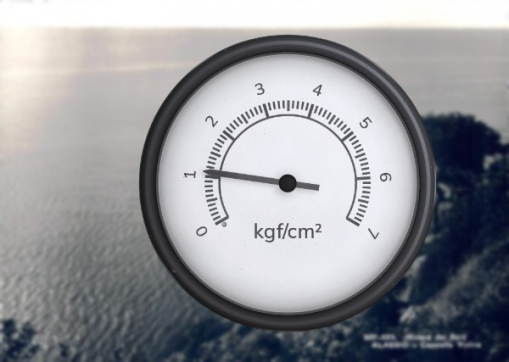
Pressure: {"value": 1.1, "unit": "kg/cm²"}
